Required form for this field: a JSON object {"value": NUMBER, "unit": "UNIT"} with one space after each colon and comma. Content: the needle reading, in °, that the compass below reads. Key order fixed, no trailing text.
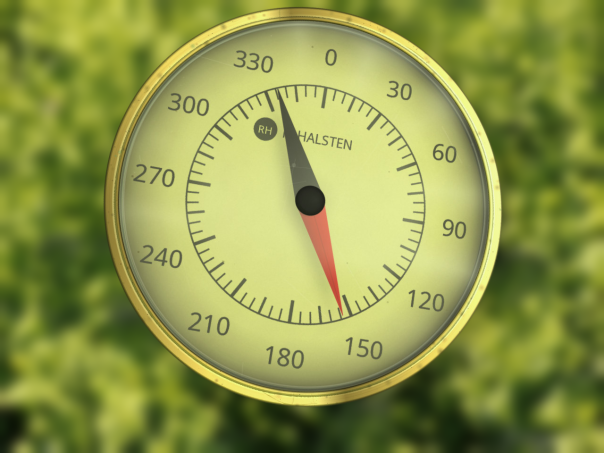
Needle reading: {"value": 155, "unit": "°"}
